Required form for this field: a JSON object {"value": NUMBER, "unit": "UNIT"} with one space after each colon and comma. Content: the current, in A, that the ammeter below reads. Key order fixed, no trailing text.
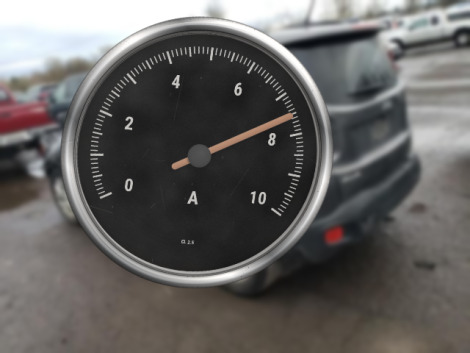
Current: {"value": 7.5, "unit": "A"}
